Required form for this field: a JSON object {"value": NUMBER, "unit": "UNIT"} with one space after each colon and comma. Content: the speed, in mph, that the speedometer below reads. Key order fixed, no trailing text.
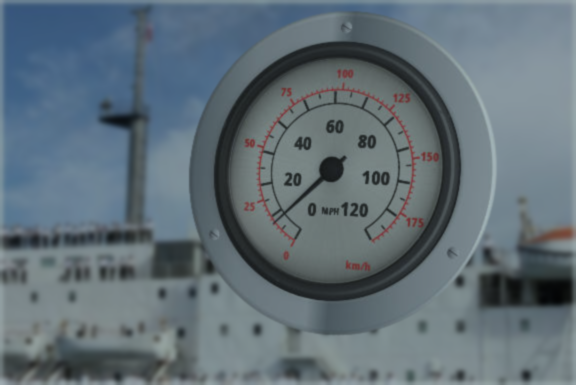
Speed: {"value": 7.5, "unit": "mph"}
